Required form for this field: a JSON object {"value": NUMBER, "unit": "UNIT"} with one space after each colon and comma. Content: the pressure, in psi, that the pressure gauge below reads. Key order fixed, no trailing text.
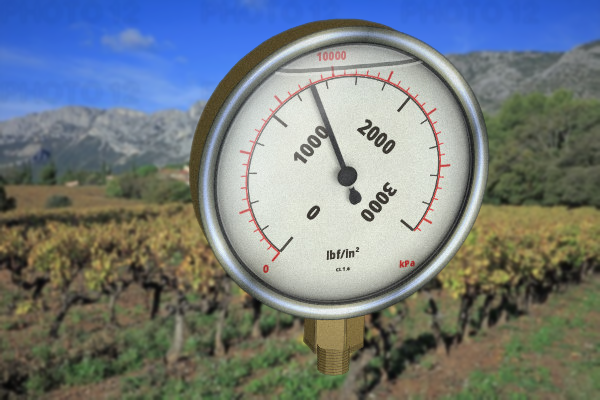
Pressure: {"value": 1300, "unit": "psi"}
